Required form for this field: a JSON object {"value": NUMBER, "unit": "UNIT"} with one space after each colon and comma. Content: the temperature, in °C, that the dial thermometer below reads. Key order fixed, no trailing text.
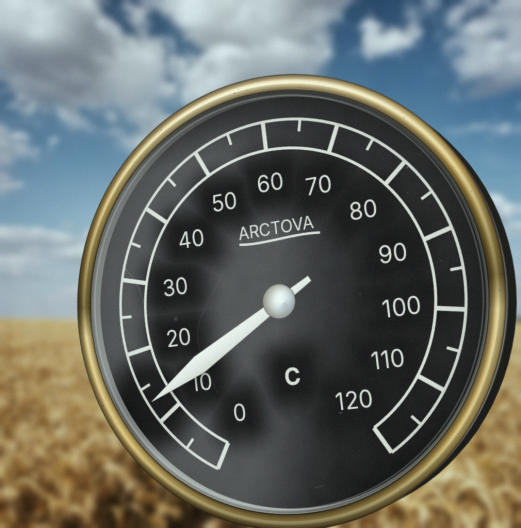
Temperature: {"value": 12.5, "unit": "°C"}
